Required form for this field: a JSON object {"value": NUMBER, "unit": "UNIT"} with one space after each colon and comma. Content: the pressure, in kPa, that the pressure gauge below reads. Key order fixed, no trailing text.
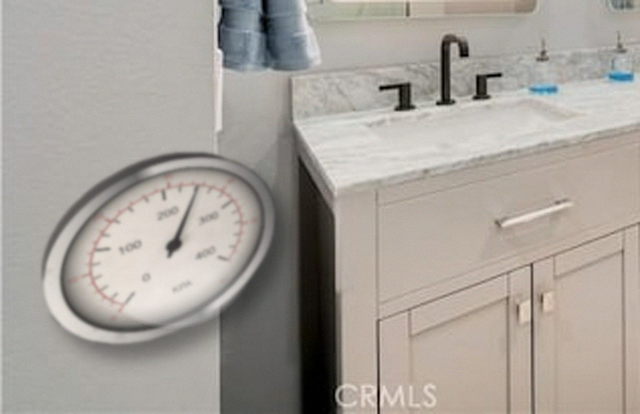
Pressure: {"value": 240, "unit": "kPa"}
